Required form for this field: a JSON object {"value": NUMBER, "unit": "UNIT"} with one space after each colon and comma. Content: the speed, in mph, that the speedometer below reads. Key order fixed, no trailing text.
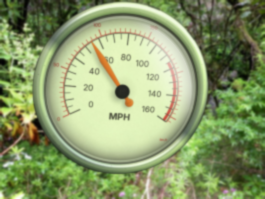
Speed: {"value": 55, "unit": "mph"}
